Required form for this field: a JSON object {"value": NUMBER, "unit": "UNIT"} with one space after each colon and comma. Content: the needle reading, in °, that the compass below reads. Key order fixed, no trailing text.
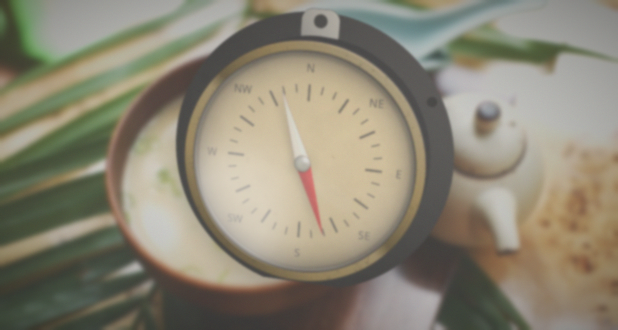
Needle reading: {"value": 160, "unit": "°"}
